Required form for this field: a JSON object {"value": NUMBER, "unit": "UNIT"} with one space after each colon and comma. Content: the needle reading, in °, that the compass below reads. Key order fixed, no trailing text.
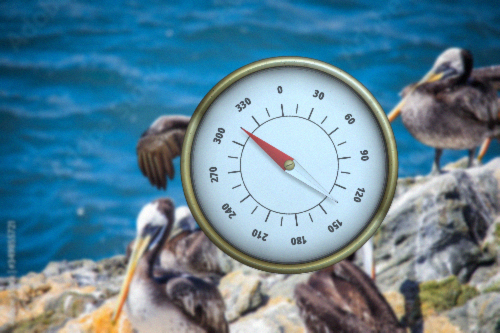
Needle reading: {"value": 315, "unit": "°"}
